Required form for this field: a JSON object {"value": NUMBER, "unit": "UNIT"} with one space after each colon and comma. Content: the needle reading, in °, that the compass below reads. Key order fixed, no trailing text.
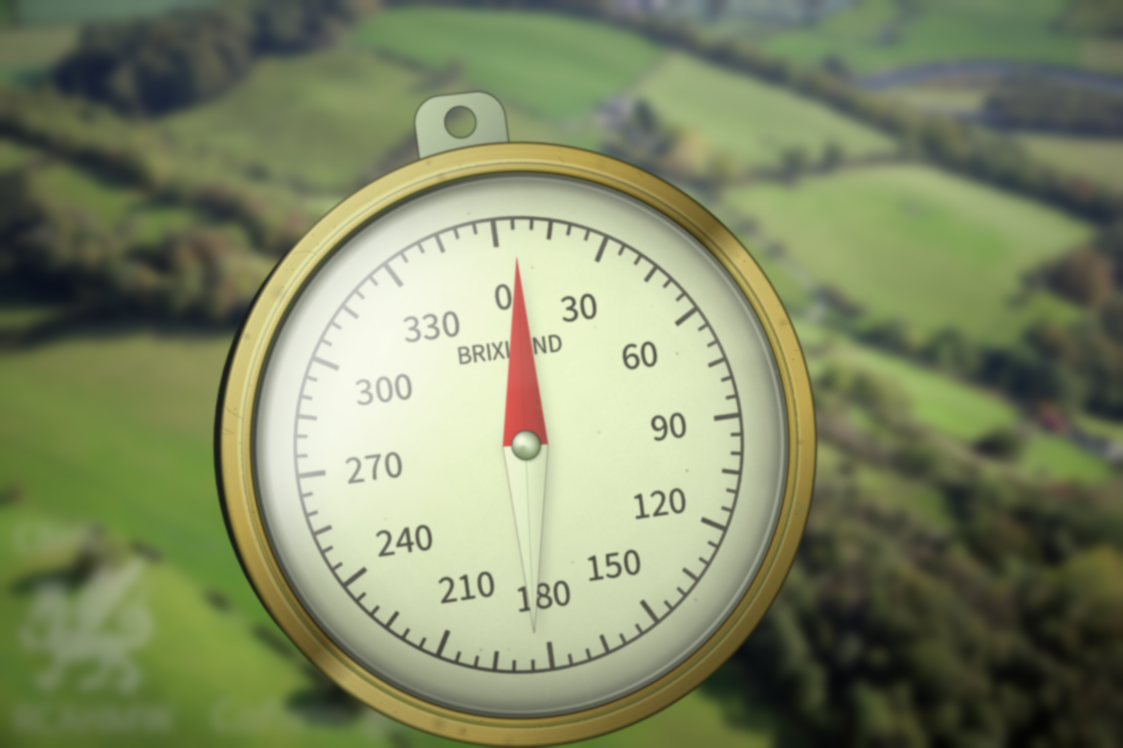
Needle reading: {"value": 5, "unit": "°"}
